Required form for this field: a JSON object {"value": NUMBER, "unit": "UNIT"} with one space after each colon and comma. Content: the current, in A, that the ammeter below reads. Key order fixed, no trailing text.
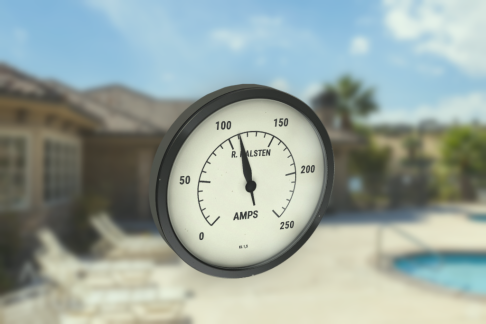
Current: {"value": 110, "unit": "A"}
